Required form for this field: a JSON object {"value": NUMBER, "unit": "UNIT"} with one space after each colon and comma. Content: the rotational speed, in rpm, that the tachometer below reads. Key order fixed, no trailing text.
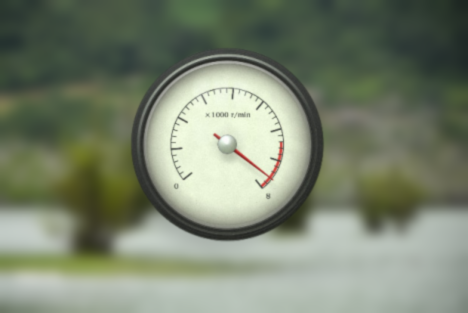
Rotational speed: {"value": 7600, "unit": "rpm"}
